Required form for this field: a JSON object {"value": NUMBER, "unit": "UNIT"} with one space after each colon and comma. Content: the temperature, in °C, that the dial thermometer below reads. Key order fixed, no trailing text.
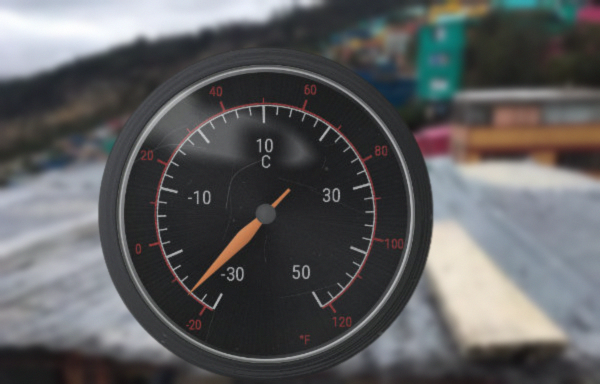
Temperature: {"value": -26, "unit": "°C"}
